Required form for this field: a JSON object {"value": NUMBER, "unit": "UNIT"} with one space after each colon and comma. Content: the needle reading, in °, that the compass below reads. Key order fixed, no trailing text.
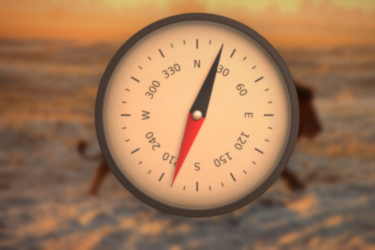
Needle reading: {"value": 200, "unit": "°"}
